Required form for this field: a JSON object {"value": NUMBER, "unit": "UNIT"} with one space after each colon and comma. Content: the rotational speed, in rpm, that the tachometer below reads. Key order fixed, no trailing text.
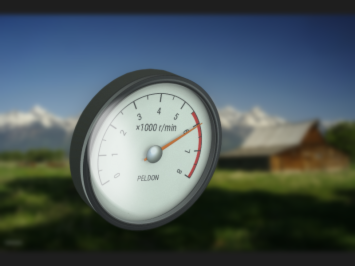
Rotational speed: {"value": 6000, "unit": "rpm"}
